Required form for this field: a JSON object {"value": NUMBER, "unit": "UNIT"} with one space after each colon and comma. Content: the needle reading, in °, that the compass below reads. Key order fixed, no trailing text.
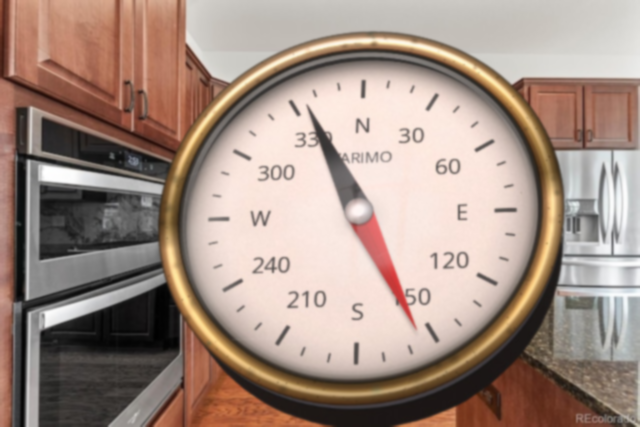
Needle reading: {"value": 155, "unit": "°"}
